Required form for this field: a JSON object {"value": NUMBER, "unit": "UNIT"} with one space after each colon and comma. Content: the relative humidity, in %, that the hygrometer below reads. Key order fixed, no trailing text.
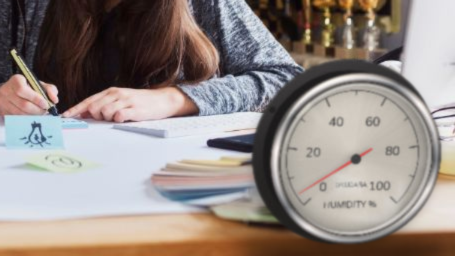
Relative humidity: {"value": 5, "unit": "%"}
